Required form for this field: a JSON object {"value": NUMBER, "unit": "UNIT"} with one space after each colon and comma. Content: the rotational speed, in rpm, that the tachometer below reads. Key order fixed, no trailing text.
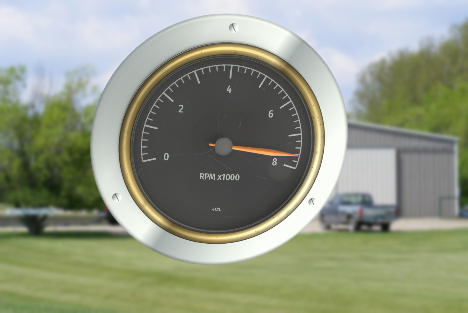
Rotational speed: {"value": 7600, "unit": "rpm"}
